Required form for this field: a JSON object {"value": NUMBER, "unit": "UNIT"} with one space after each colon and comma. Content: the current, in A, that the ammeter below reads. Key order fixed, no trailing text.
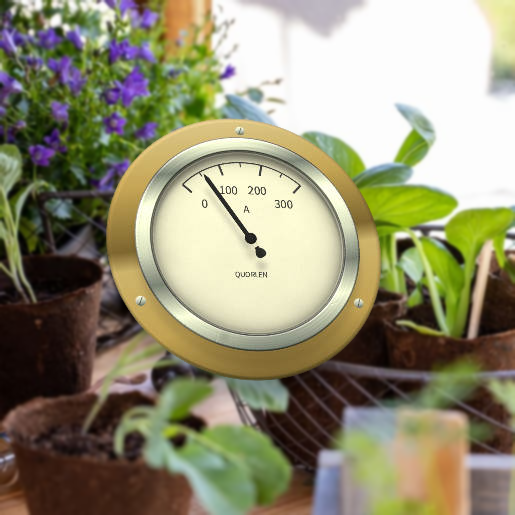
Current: {"value": 50, "unit": "A"}
